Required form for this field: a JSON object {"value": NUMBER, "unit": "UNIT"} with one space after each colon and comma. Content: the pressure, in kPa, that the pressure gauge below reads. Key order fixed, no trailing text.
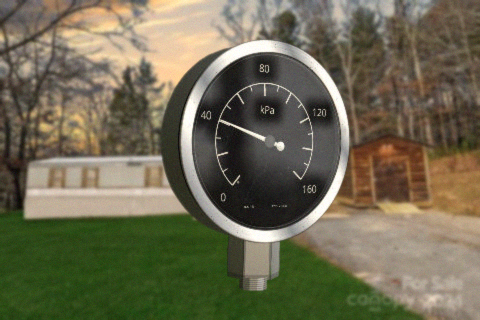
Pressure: {"value": 40, "unit": "kPa"}
